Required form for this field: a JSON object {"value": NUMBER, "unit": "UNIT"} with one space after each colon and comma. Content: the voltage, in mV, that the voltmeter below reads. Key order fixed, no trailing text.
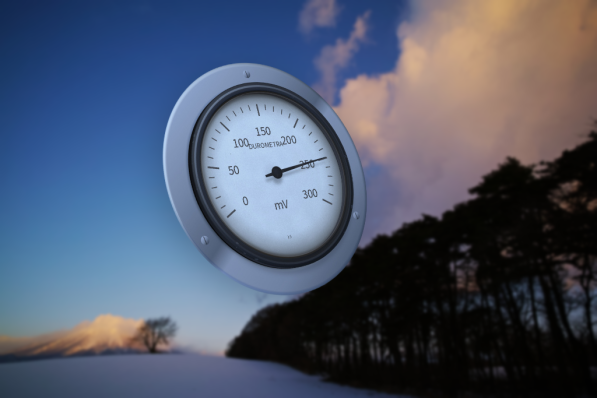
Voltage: {"value": 250, "unit": "mV"}
